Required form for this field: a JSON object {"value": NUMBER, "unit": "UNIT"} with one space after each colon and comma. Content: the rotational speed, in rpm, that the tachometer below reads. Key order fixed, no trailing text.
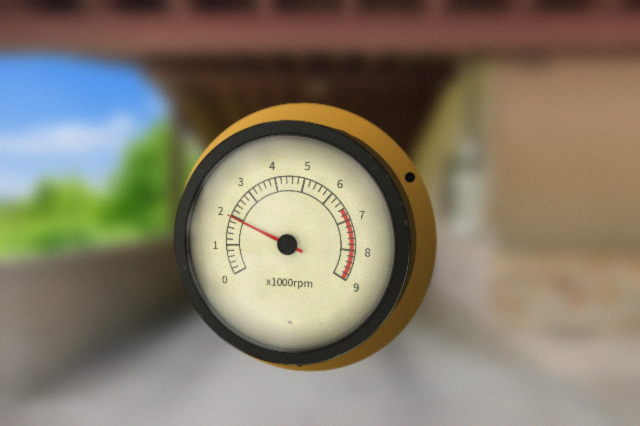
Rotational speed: {"value": 2000, "unit": "rpm"}
